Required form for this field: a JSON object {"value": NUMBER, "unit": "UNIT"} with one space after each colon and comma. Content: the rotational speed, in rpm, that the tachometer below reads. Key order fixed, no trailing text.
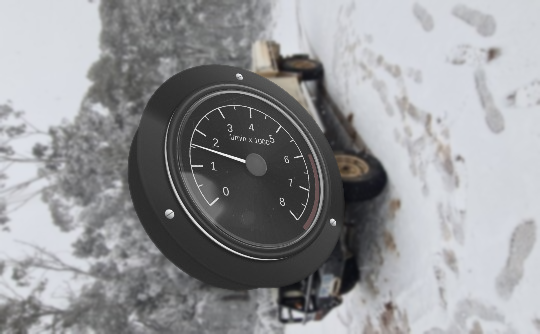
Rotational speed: {"value": 1500, "unit": "rpm"}
